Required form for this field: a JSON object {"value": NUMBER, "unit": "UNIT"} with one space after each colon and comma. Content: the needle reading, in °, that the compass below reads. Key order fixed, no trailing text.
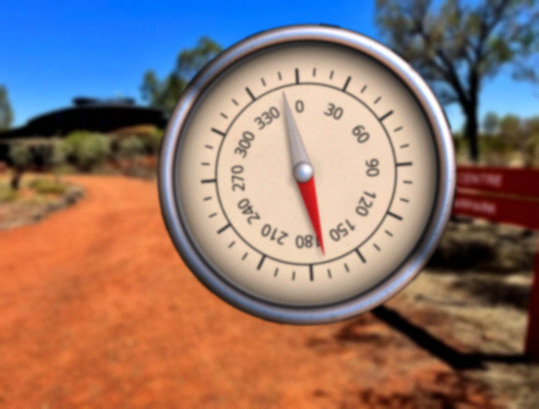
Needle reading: {"value": 170, "unit": "°"}
